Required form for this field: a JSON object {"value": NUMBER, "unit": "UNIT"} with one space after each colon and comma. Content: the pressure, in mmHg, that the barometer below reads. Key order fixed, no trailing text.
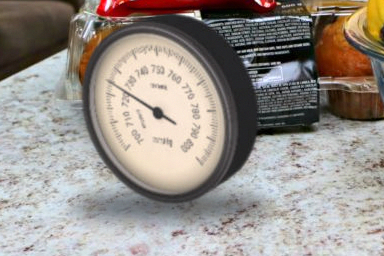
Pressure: {"value": 725, "unit": "mmHg"}
